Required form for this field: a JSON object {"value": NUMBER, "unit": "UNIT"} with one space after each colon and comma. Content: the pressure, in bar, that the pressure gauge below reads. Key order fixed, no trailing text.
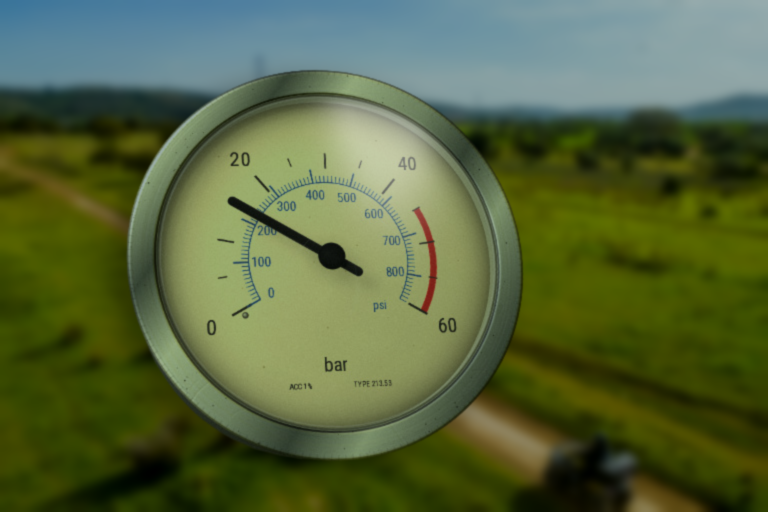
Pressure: {"value": 15, "unit": "bar"}
